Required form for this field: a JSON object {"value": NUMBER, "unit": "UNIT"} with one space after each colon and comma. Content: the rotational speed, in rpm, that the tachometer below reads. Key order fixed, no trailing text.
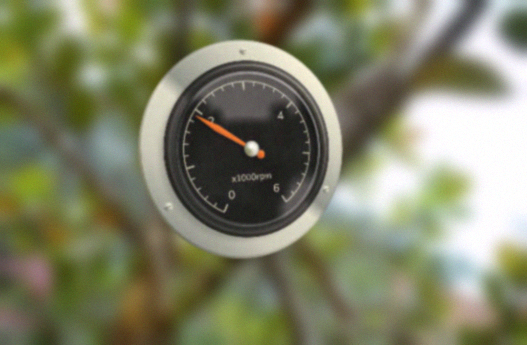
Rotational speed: {"value": 1900, "unit": "rpm"}
